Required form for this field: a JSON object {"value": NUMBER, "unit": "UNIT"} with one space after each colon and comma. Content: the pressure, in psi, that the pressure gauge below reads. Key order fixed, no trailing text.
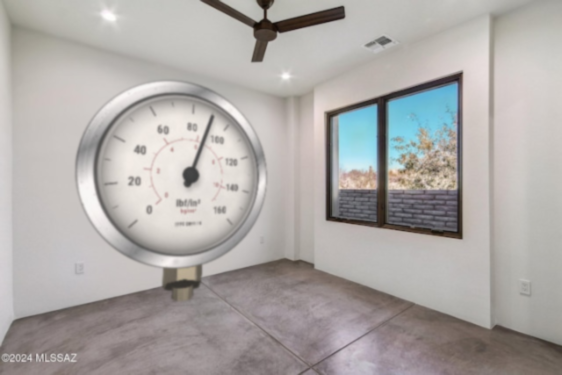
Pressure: {"value": 90, "unit": "psi"}
